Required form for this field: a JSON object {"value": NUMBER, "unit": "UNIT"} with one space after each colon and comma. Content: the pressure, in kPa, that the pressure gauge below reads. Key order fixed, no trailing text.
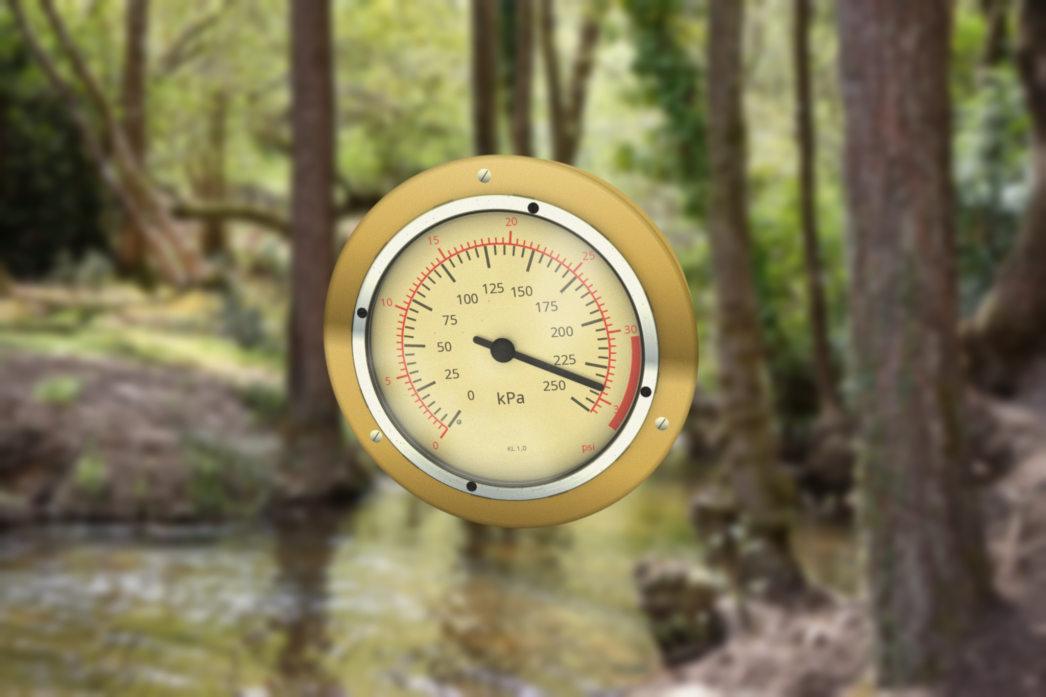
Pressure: {"value": 235, "unit": "kPa"}
